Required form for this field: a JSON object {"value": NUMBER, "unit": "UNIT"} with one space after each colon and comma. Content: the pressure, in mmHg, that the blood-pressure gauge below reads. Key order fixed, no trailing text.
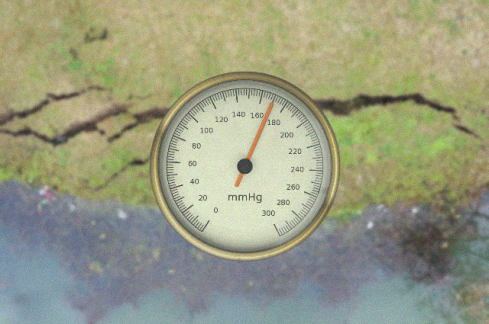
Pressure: {"value": 170, "unit": "mmHg"}
